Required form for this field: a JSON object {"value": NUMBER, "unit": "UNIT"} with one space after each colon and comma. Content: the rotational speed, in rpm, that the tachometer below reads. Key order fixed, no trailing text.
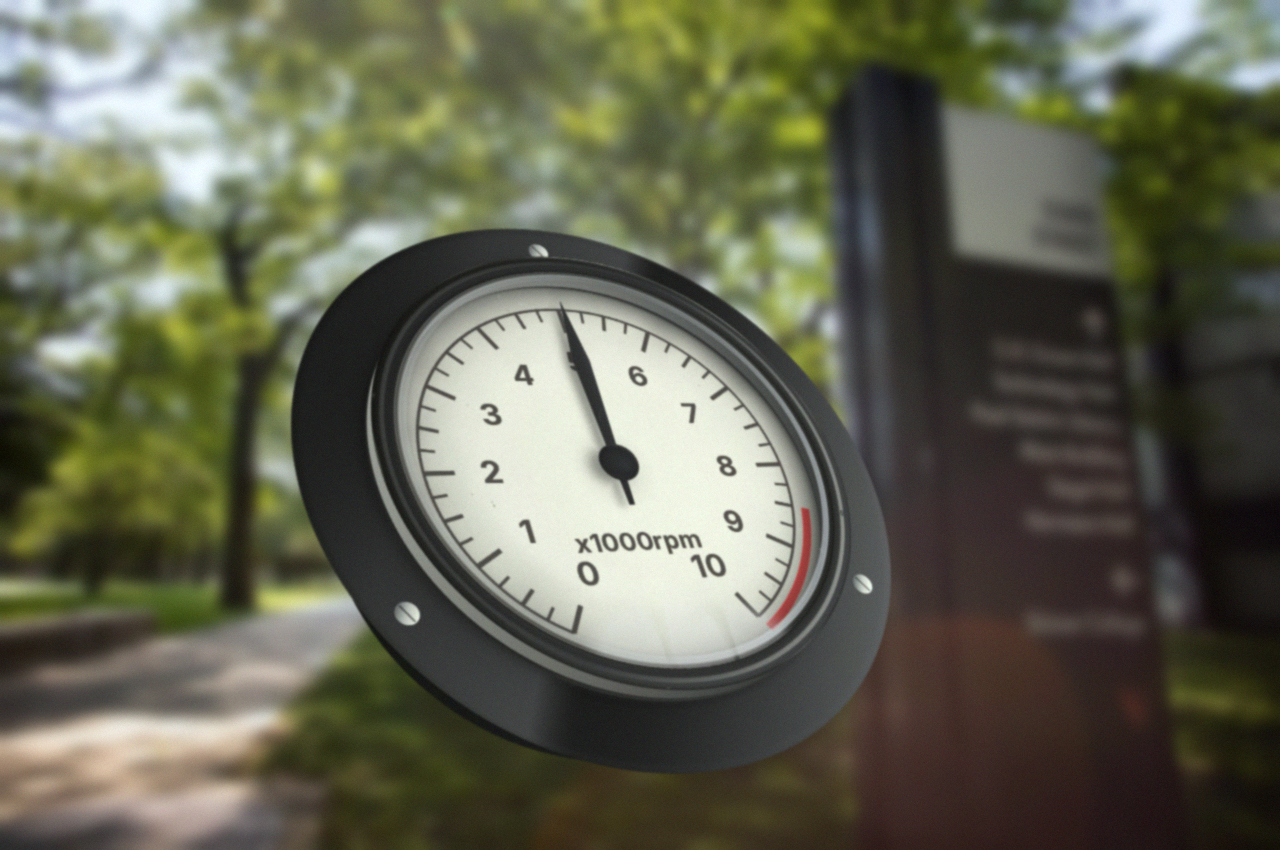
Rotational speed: {"value": 5000, "unit": "rpm"}
